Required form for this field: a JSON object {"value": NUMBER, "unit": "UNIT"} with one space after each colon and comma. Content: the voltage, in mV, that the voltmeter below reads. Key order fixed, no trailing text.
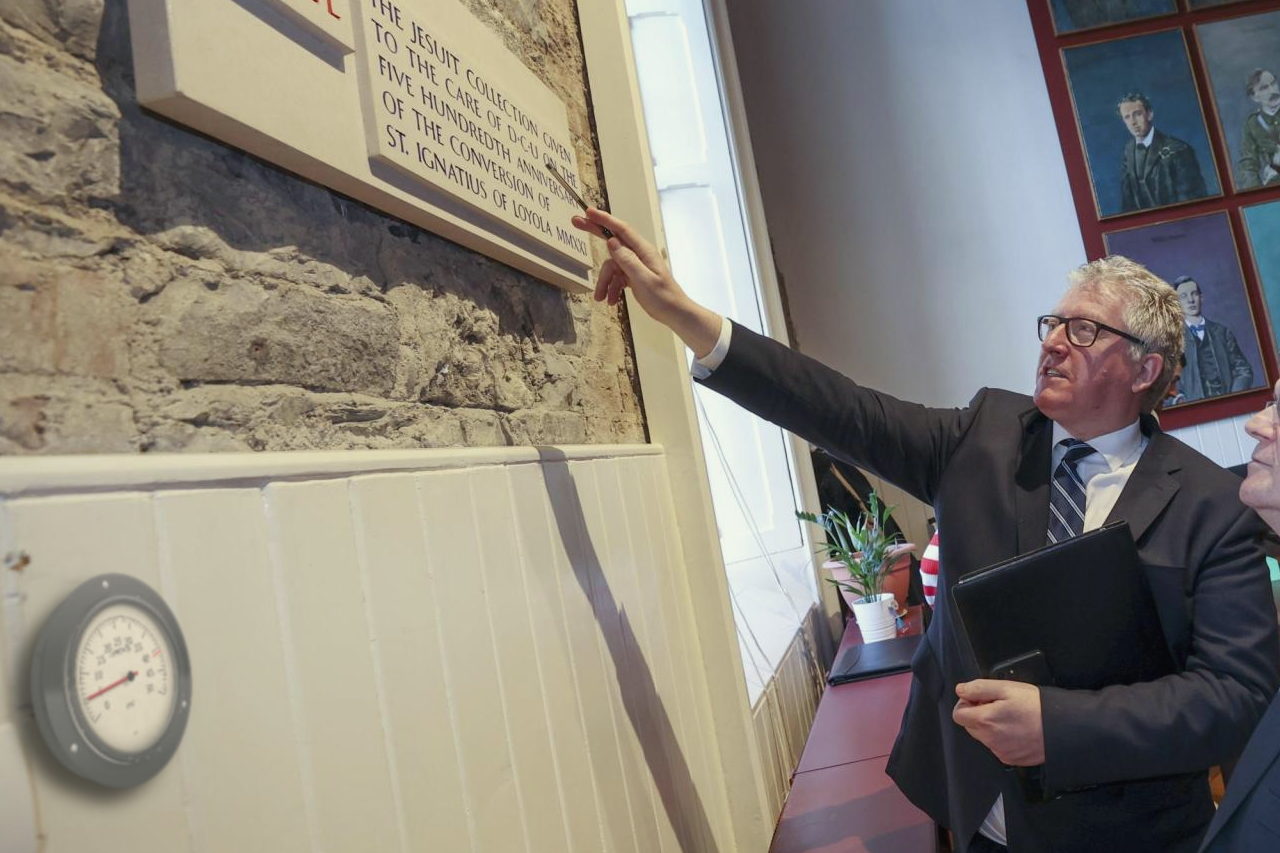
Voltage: {"value": 5, "unit": "mV"}
